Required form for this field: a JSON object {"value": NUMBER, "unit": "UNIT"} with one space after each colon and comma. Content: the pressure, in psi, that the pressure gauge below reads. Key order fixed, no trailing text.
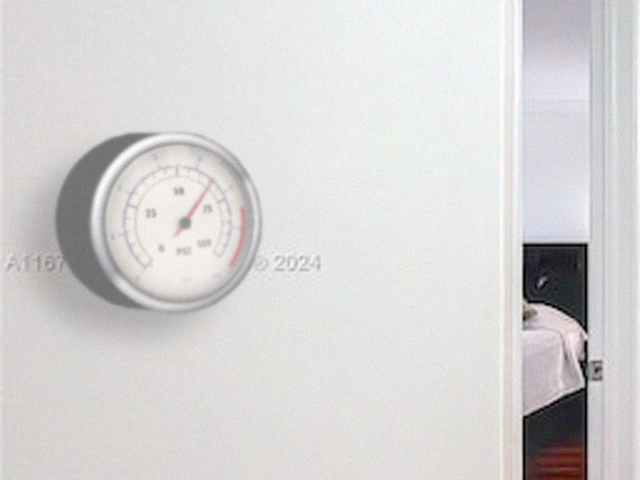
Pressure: {"value": 65, "unit": "psi"}
